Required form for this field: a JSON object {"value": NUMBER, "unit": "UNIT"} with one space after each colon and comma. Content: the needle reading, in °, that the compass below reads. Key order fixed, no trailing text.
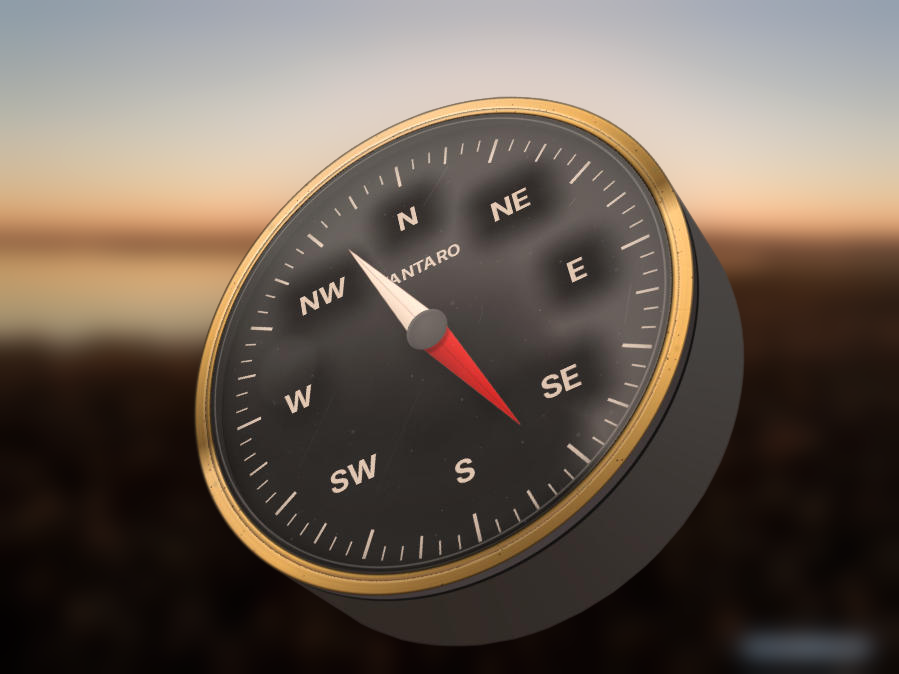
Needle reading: {"value": 155, "unit": "°"}
